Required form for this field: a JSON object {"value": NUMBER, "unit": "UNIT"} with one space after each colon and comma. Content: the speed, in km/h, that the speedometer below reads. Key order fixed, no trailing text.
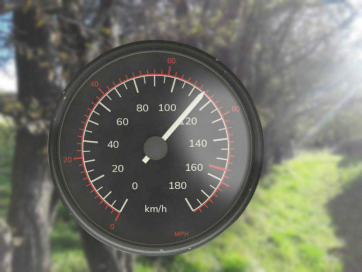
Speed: {"value": 115, "unit": "km/h"}
